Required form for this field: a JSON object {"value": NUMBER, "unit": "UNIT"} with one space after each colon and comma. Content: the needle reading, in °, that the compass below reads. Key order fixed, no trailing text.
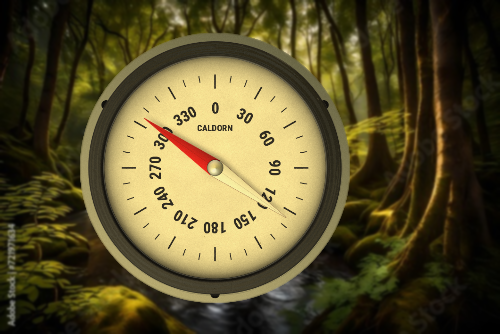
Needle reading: {"value": 305, "unit": "°"}
